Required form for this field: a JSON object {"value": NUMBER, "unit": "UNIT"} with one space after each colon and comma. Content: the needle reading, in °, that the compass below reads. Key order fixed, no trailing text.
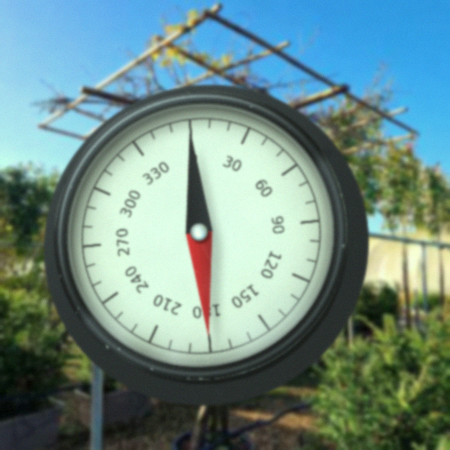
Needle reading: {"value": 180, "unit": "°"}
